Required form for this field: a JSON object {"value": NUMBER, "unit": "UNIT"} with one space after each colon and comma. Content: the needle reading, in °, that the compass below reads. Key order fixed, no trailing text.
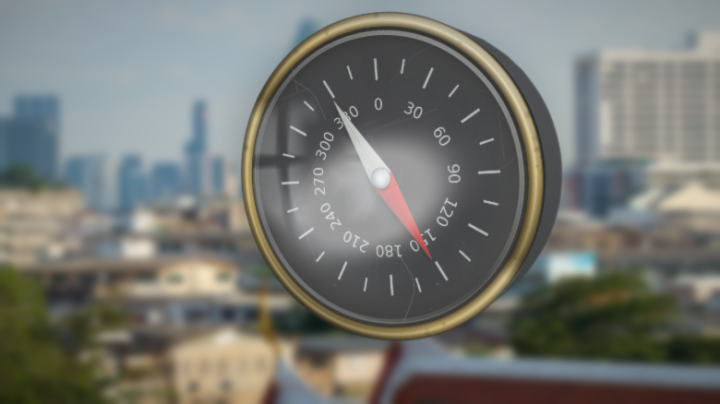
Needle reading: {"value": 150, "unit": "°"}
